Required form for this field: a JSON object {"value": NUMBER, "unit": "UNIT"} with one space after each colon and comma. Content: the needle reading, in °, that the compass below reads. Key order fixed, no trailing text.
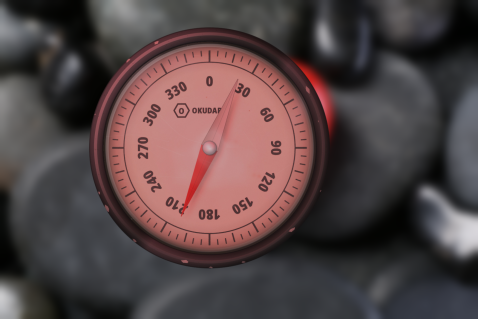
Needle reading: {"value": 202.5, "unit": "°"}
